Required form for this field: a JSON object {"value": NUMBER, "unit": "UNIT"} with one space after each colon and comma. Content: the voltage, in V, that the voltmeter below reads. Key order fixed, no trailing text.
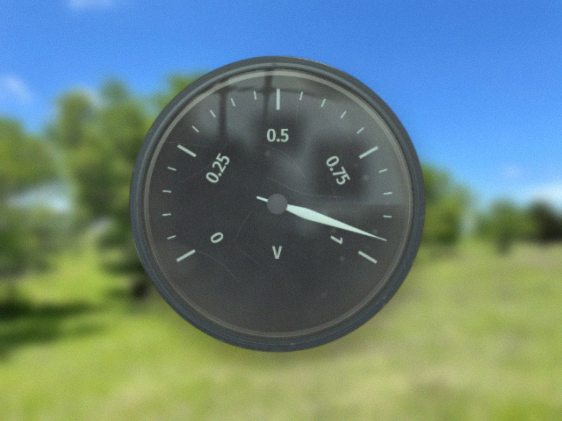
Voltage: {"value": 0.95, "unit": "V"}
